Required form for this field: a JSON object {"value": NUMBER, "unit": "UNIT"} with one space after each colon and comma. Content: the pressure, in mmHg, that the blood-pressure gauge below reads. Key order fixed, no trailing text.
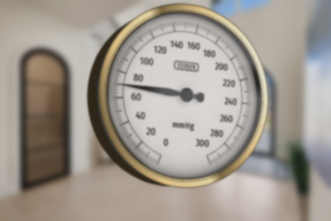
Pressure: {"value": 70, "unit": "mmHg"}
